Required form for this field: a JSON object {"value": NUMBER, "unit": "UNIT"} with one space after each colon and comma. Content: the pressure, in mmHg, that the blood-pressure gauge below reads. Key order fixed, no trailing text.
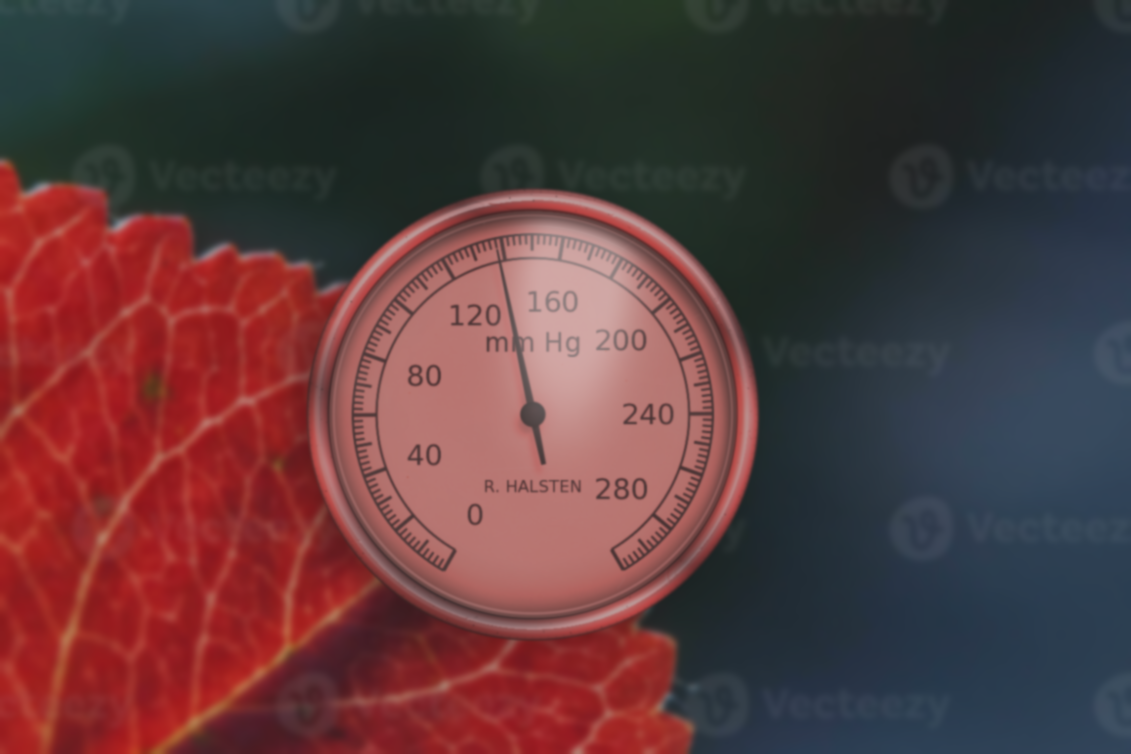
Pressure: {"value": 138, "unit": "mmHg"}
